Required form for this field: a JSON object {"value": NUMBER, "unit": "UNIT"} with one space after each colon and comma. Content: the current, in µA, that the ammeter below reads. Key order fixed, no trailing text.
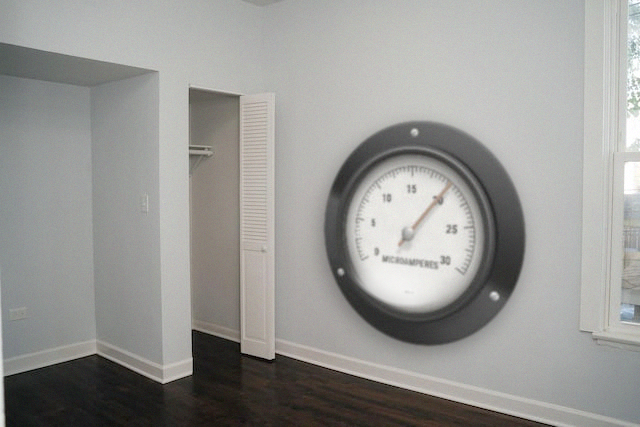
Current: {"value": 20, "unit": "µA"}
